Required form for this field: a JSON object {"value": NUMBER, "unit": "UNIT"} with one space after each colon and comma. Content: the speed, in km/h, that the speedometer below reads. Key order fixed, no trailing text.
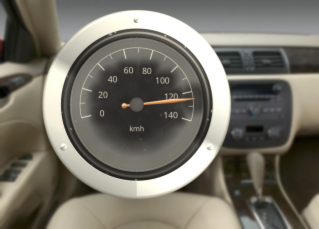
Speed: {"value": 125, "unit": "km/h"}
